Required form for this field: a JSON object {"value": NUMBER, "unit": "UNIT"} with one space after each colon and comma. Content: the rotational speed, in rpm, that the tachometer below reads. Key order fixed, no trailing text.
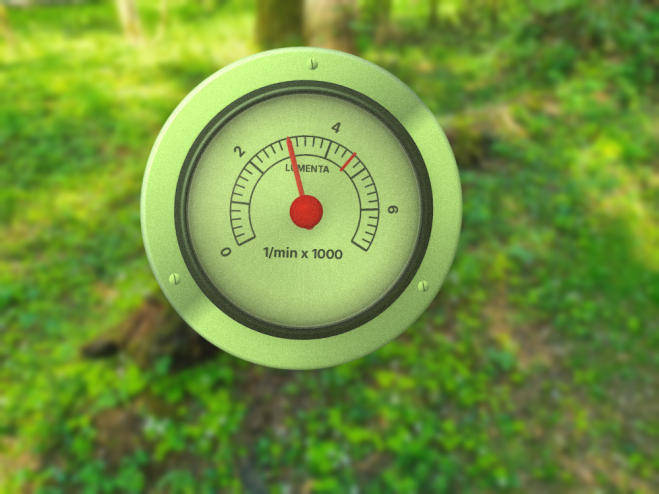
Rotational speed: {"value": 3000, "unit": "rpm"}
